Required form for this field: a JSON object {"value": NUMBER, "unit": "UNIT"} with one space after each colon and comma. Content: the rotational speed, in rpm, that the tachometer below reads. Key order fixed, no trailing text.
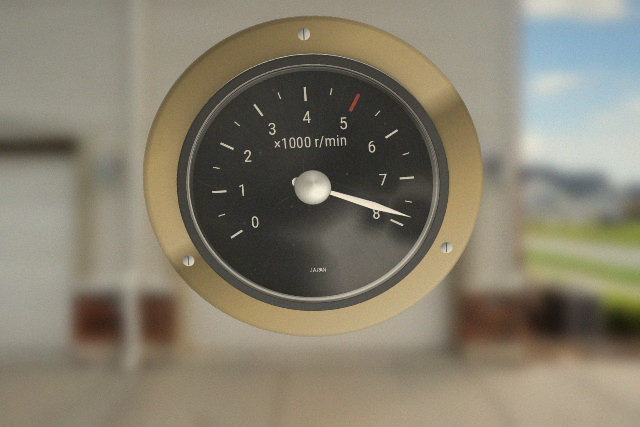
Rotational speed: {"value": 7750, "unit": "rpm"}
